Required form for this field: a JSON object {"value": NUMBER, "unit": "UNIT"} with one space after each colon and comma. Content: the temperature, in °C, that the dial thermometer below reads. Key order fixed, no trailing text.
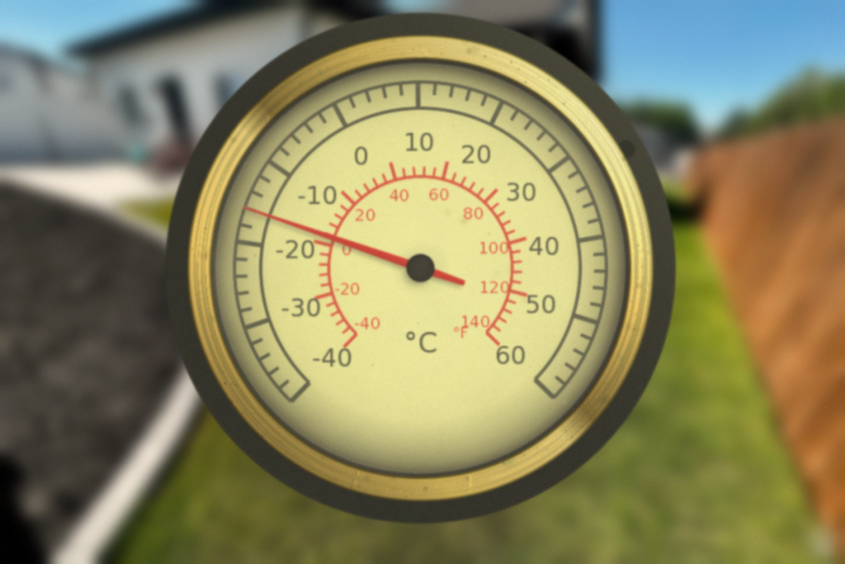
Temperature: {"value": -16, "unit": "°C"}
